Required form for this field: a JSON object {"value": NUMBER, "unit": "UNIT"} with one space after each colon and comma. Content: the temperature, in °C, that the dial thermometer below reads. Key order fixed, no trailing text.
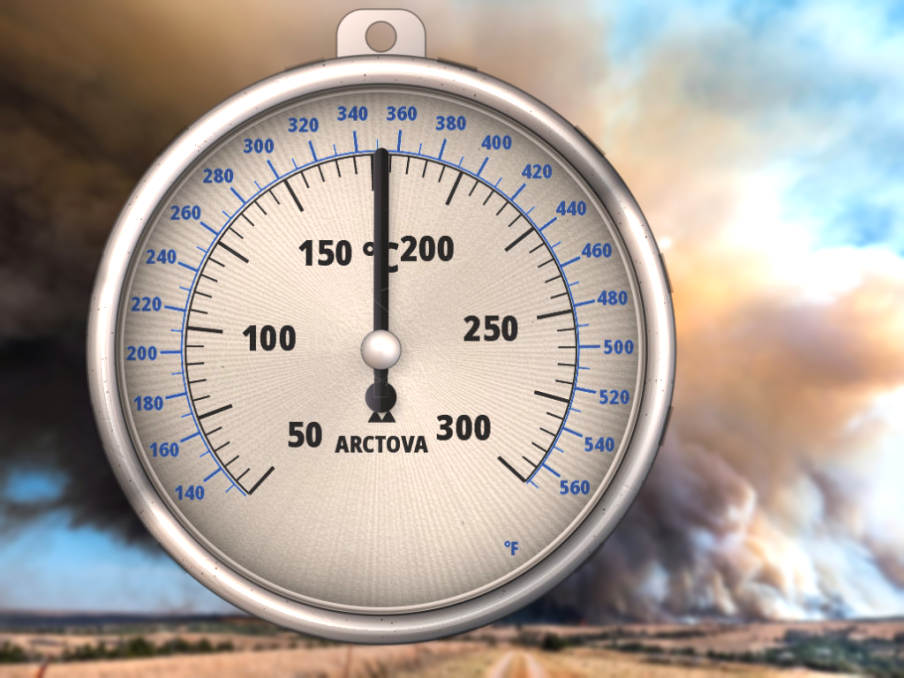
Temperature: {"value": 177.5, "unit": "°C"}
